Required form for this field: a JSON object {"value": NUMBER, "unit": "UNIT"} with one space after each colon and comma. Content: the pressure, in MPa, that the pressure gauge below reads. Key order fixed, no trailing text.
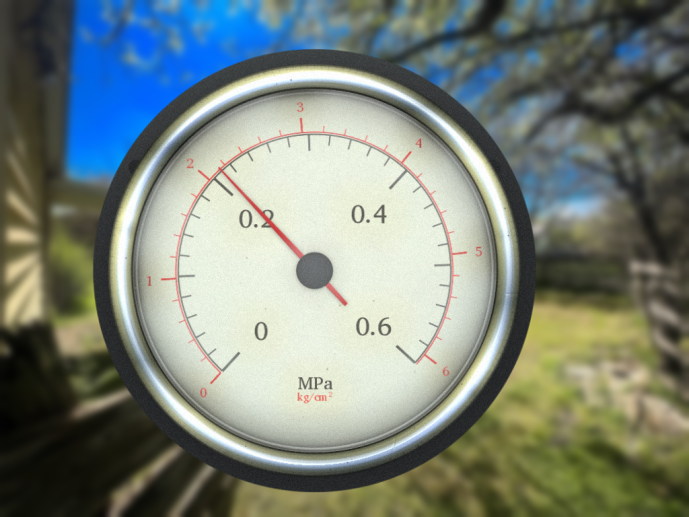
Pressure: {"value": 0.21, "unit": "MPa"}
